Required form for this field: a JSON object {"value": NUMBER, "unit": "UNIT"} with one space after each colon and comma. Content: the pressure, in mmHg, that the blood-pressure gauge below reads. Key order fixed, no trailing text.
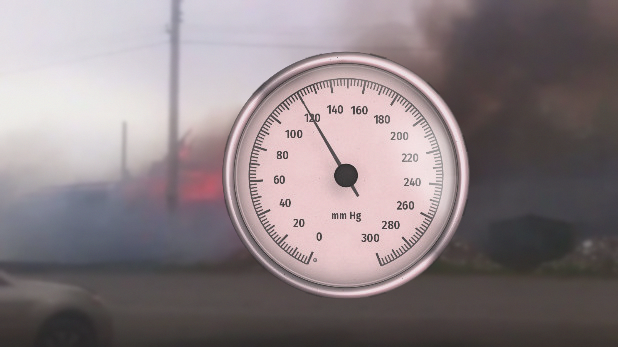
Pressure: {"value": 120, "unit": "mmHg"}
